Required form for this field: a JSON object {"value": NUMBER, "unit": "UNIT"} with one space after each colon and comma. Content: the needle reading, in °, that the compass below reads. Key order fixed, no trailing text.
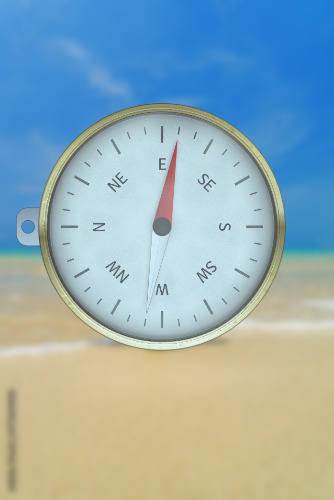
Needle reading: {"value": 100, "unit": "°"}
